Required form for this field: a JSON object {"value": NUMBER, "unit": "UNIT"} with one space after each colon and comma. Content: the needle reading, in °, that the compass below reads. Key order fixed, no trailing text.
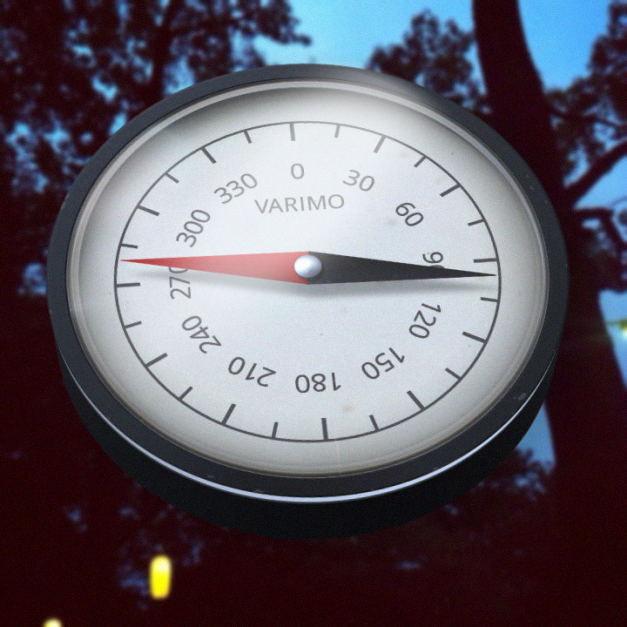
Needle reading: {"value": 277.5, "unit": "°"}
